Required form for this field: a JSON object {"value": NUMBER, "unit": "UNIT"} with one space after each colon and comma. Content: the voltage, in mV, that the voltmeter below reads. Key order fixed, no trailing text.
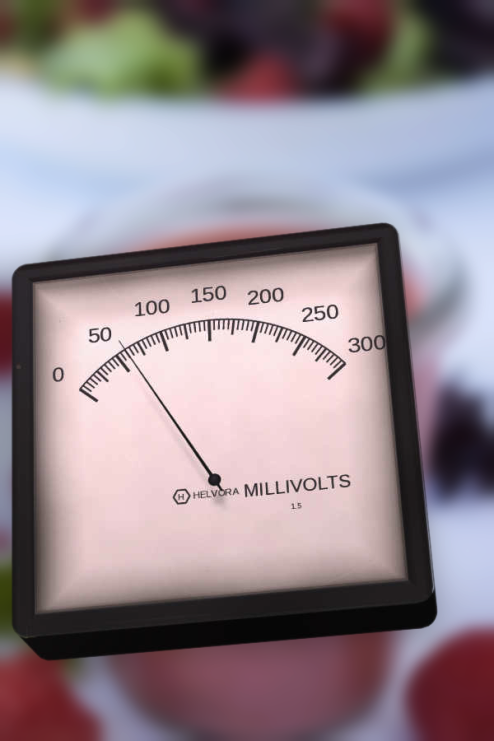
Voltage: {"value": 60, "unit": "mV"}
